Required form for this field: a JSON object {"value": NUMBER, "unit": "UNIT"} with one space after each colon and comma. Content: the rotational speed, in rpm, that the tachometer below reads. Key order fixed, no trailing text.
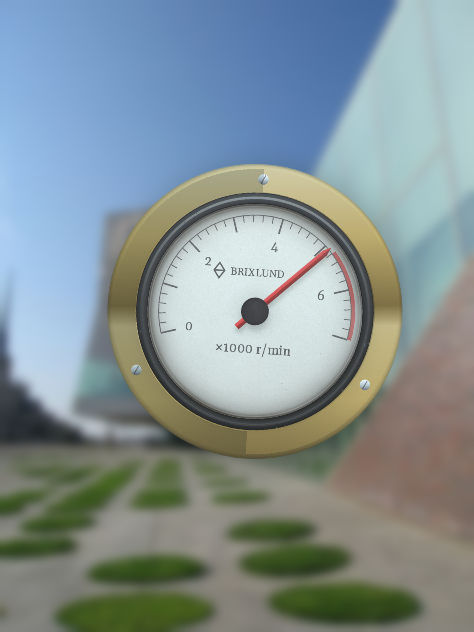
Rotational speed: {"value": 5100, "unit": "rpm"}
